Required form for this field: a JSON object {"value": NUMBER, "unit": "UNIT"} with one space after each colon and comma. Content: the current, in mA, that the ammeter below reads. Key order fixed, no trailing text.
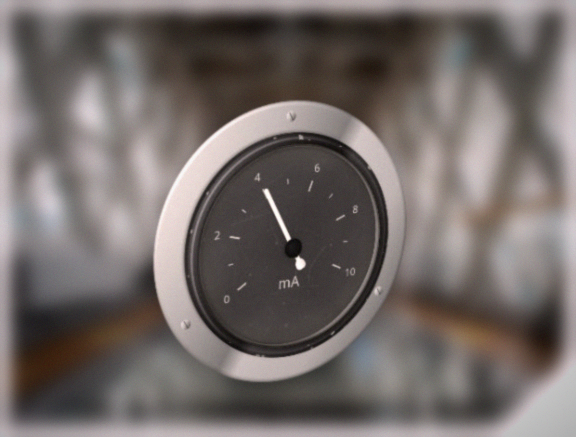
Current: {"value": 4, "unit": "mA"}
